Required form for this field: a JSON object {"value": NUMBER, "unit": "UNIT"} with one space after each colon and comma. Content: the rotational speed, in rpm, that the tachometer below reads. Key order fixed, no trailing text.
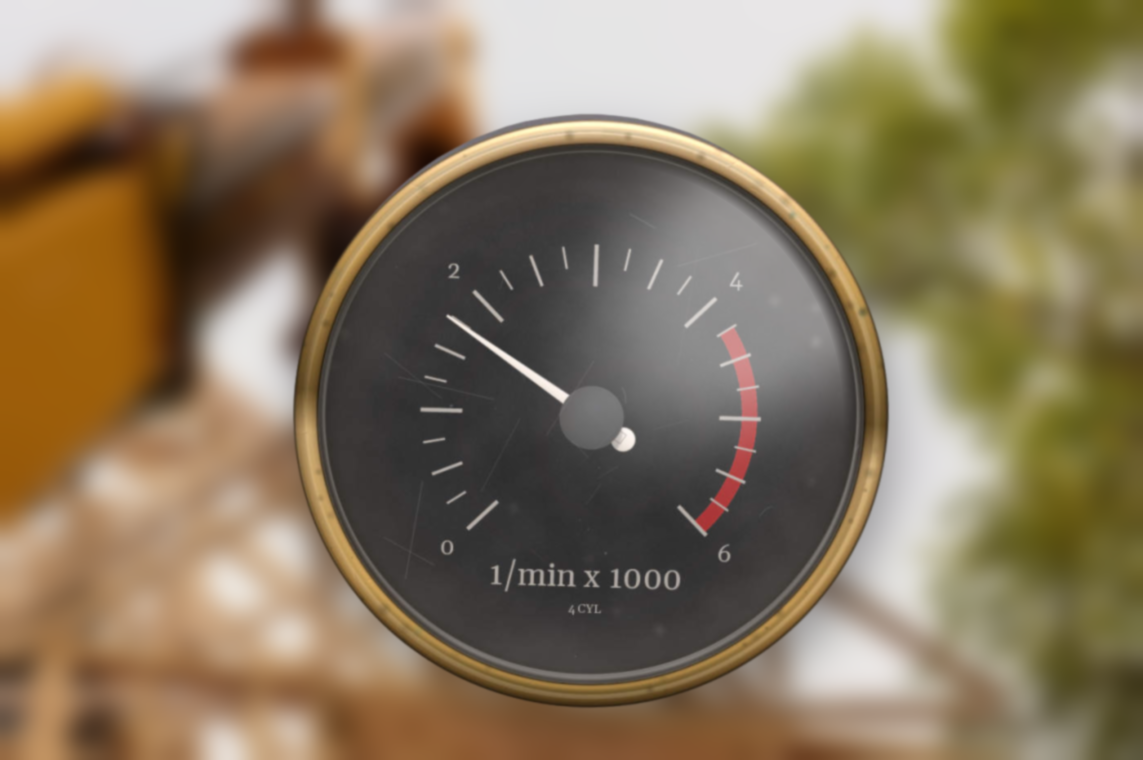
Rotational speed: {"value": 1750, "unit": "rpm"}
